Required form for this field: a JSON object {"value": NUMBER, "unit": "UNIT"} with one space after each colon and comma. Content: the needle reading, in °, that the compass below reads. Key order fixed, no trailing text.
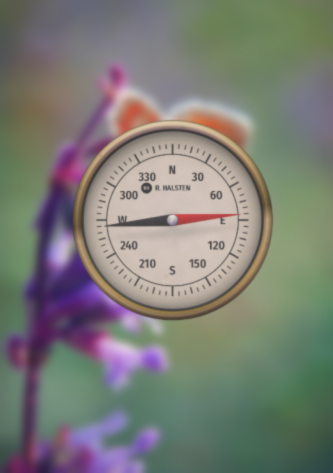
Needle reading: {"value": 85, "unit": "°"}
